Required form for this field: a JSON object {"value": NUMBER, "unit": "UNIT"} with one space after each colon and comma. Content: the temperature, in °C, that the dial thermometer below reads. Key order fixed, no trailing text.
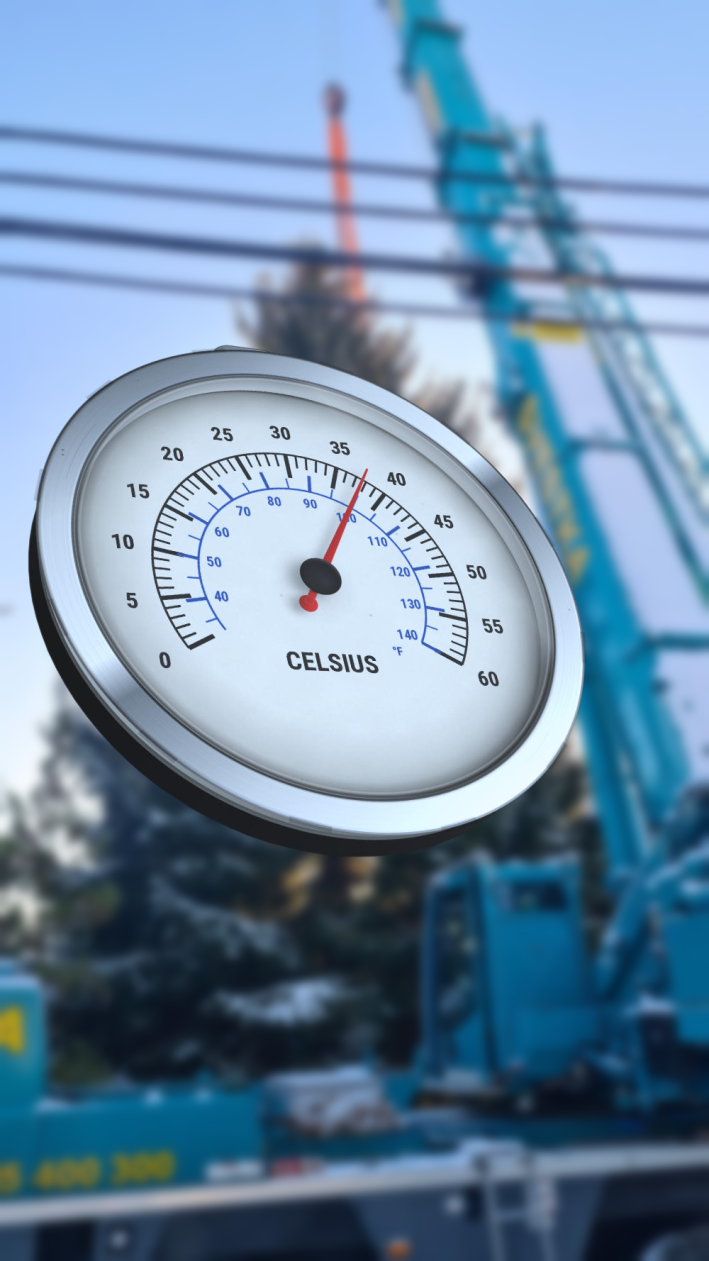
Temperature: {"value": 37.5, "unit": "°C"}
